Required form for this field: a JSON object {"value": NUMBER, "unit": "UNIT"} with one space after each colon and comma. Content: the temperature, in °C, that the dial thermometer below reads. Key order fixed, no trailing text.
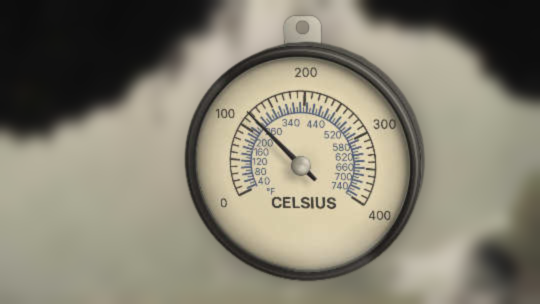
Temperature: {"value": 120, "unit": "°C"}
